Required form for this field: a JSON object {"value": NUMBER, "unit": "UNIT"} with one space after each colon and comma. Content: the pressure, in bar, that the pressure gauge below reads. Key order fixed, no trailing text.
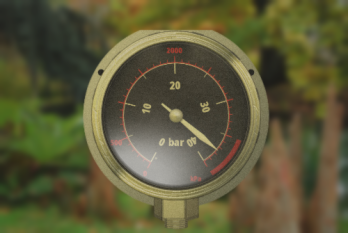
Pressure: {"value": 37.5, "unit": "bar"}
